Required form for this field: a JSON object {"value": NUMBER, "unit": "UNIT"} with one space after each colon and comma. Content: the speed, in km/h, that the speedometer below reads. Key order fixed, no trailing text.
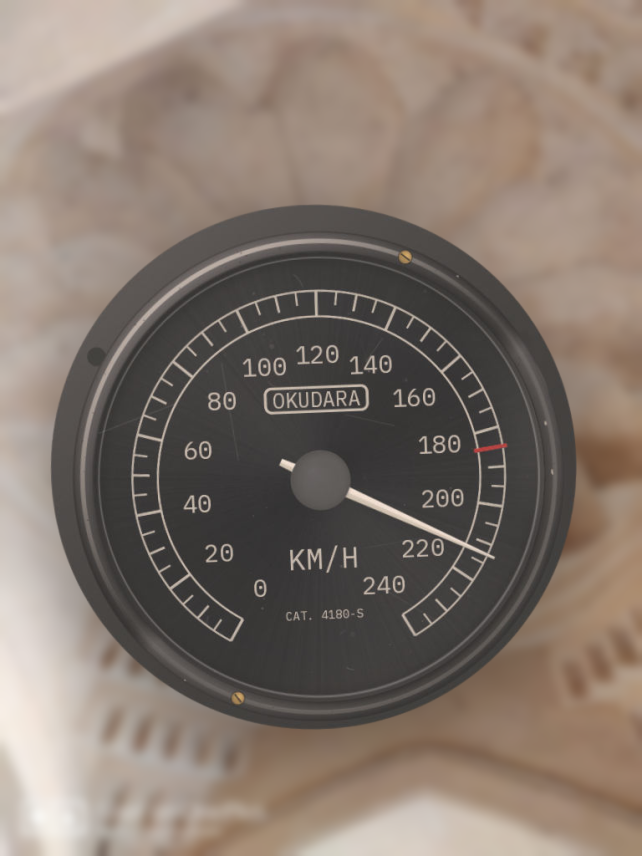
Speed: {"value": 212.5, "unit": "km/h"}
